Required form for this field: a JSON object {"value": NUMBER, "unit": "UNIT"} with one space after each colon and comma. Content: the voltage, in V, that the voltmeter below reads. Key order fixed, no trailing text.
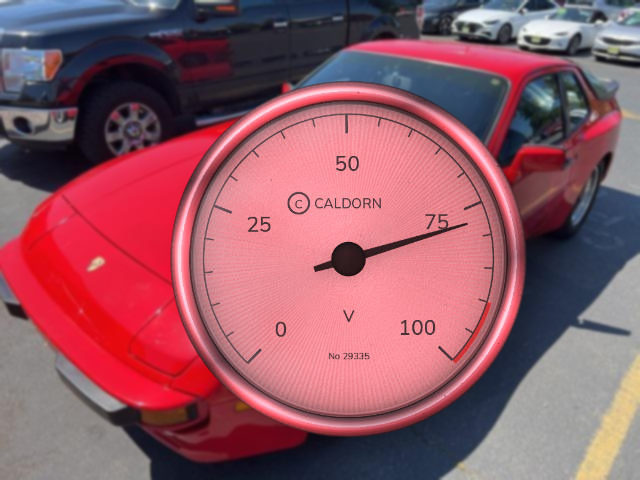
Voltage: {"value": 77.5, "unit": "V"}
